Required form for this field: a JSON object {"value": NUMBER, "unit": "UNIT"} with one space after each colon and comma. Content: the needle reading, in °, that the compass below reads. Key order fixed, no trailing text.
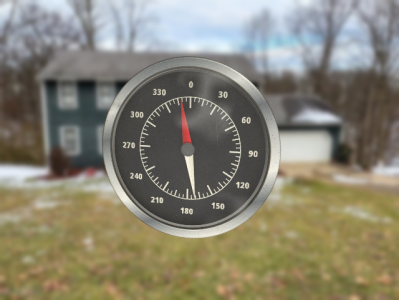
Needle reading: {"value": 350, "unit": "°"}
